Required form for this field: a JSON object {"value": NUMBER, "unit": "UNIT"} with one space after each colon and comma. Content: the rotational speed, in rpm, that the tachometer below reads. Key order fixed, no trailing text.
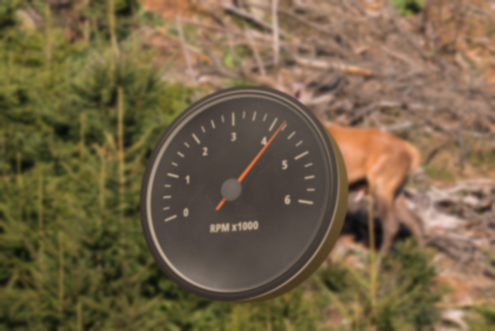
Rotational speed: {"value": 4250, "unit": "rpm"}
